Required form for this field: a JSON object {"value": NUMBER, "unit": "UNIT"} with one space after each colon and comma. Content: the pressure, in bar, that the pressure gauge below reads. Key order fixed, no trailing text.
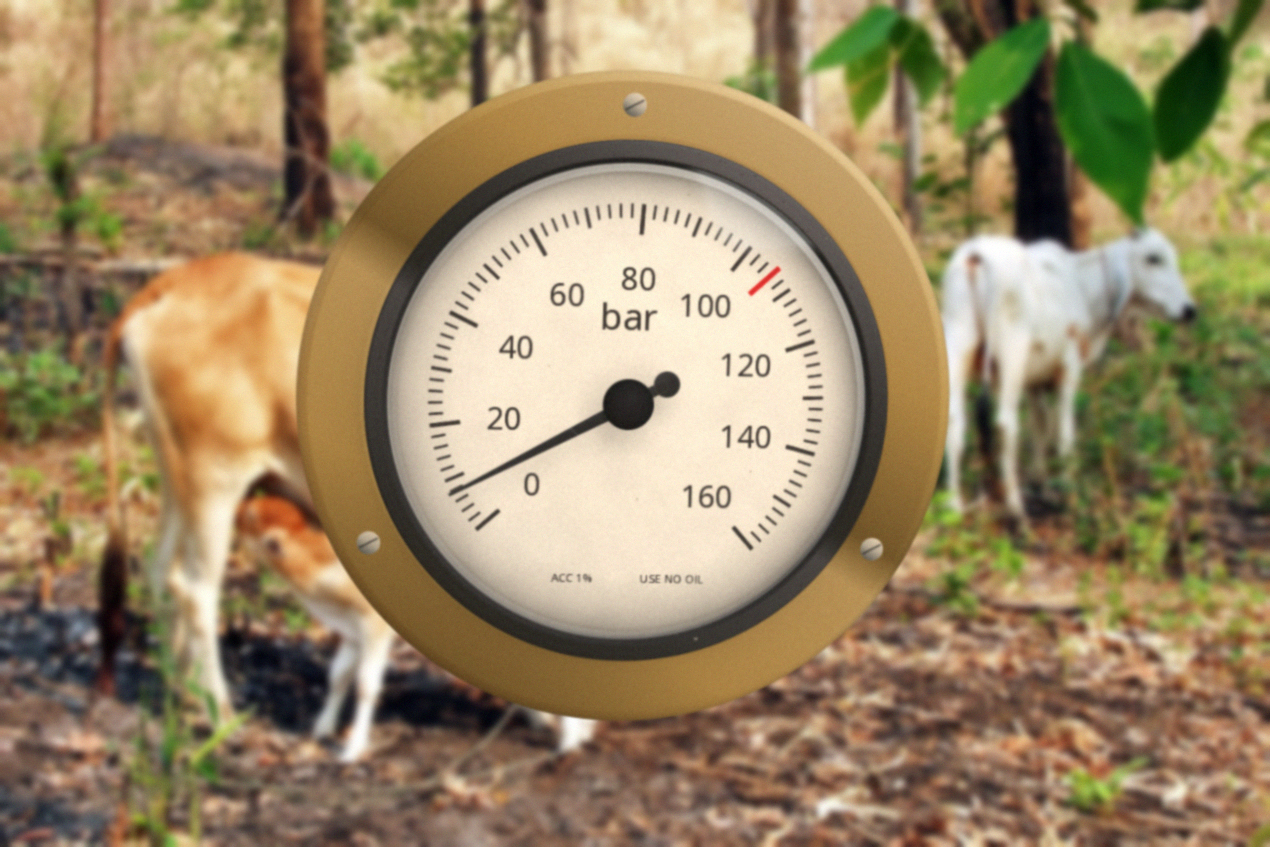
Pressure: {"value": 8, "unit": "bar"}
